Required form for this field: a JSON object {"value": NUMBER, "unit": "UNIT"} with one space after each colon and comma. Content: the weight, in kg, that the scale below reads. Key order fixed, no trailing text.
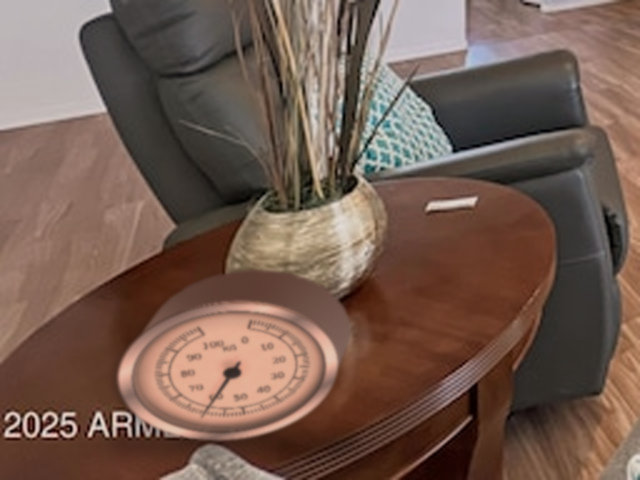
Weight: {"value": 60, "unit": "kg"}
